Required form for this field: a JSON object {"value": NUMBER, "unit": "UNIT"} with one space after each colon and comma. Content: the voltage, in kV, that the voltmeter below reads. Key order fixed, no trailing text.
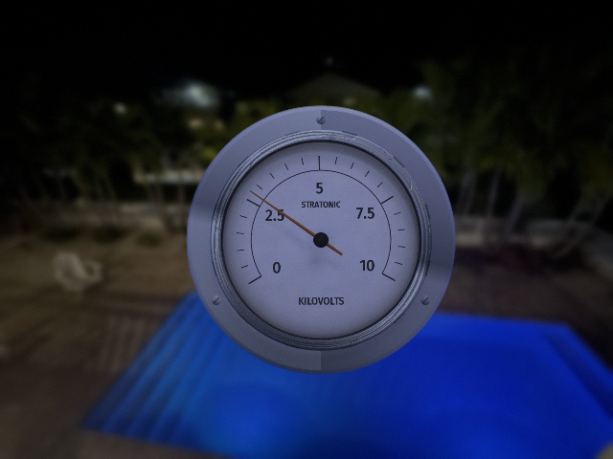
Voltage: {"value": 2.75, "unit": "kV"}
